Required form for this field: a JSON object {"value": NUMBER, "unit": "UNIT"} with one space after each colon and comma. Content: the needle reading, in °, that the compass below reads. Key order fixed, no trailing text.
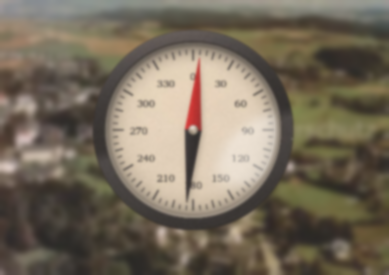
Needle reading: {"value": 5, "unit": "°"}
